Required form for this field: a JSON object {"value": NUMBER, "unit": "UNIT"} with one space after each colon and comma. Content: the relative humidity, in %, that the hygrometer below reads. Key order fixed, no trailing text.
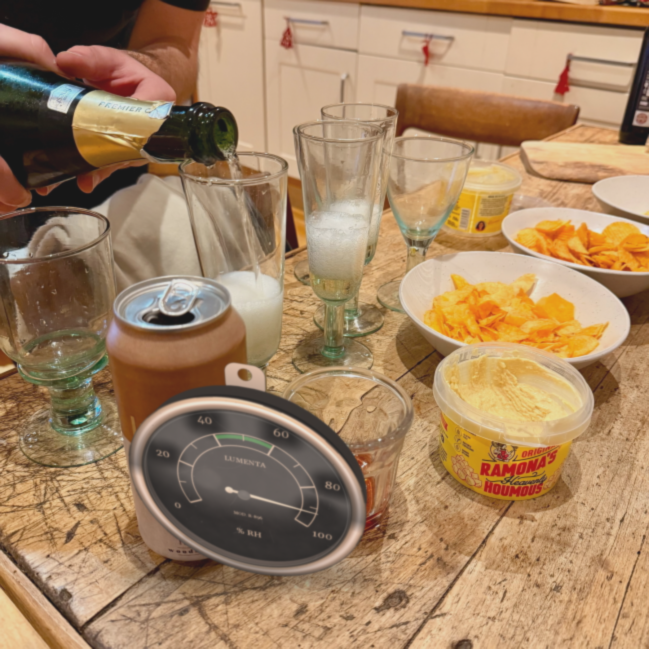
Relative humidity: {"value": 90, "unit": "%"}
